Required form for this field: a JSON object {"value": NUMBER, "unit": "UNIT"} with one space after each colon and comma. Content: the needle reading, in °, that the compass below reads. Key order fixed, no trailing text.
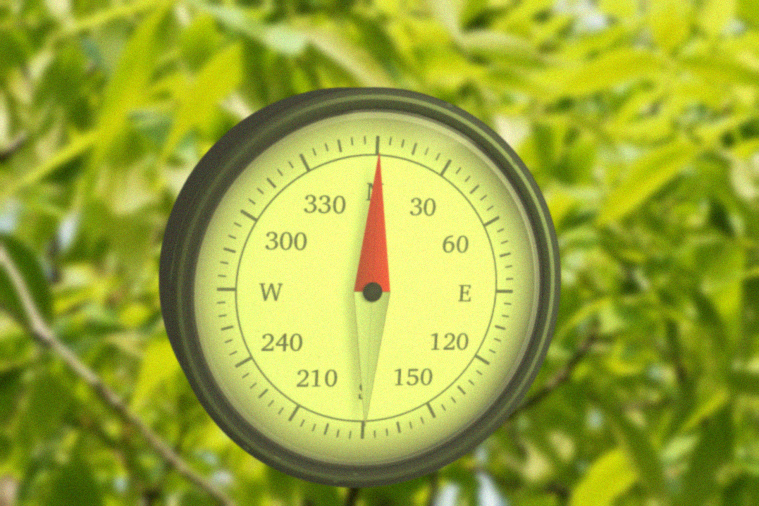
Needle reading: {"value": 0, "unit": "°"}
